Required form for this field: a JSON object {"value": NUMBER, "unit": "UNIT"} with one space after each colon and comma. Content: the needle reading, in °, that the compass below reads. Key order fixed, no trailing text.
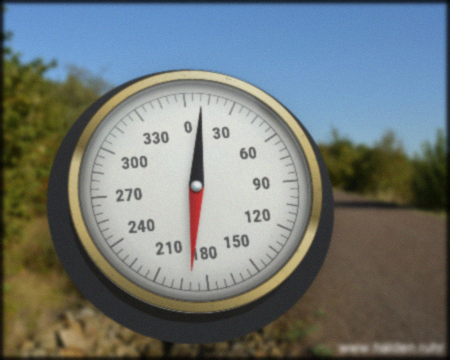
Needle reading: {"value": 190, "unit": "°"}
